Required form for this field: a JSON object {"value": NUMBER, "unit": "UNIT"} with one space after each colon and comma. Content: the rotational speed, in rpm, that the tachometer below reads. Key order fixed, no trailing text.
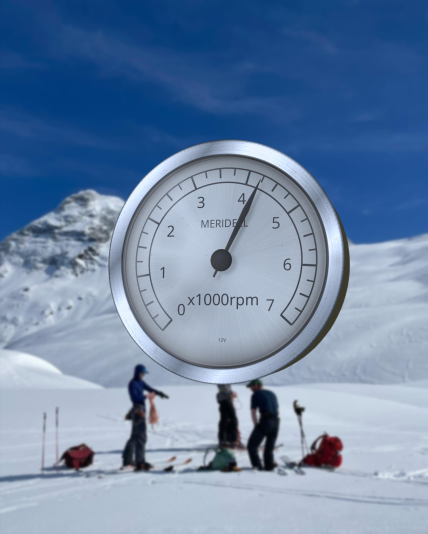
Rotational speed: {"value": 4250, "unit": "rpm"}
